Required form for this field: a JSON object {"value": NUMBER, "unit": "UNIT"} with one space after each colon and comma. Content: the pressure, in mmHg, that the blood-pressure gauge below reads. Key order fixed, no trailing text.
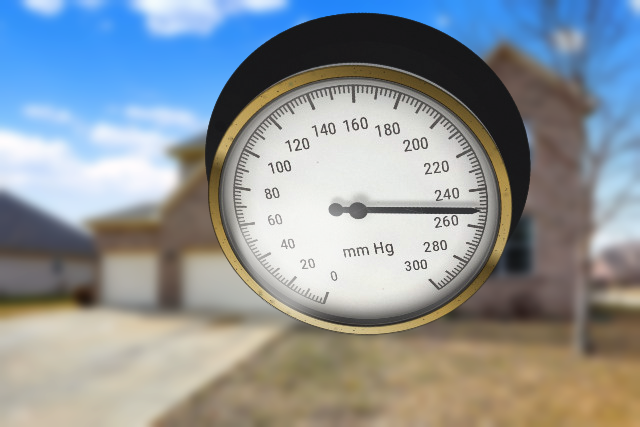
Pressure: {"value": 250, "unit": "mmHg"}
